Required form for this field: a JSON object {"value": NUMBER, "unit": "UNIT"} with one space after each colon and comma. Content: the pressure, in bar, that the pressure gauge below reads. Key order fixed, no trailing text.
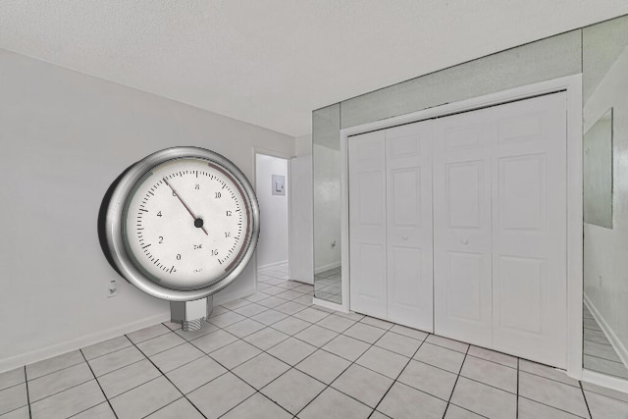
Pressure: {"value": 6, "unit": "bar"}
